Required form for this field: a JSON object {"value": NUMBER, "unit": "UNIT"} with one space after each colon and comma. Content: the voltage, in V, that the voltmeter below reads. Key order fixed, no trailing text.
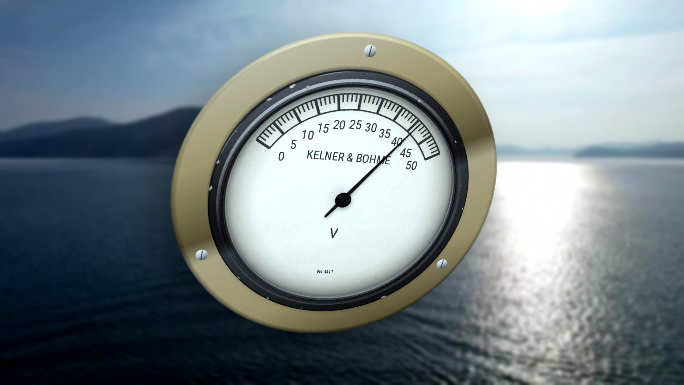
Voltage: {"value": 40, "unit": "V"}
